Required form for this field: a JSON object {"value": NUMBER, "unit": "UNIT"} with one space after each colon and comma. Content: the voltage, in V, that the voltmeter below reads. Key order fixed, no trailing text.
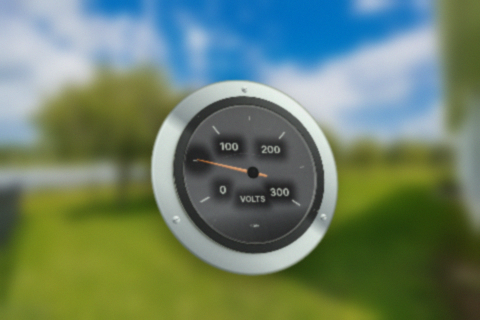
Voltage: {"value": 50, "unit": "V"}
